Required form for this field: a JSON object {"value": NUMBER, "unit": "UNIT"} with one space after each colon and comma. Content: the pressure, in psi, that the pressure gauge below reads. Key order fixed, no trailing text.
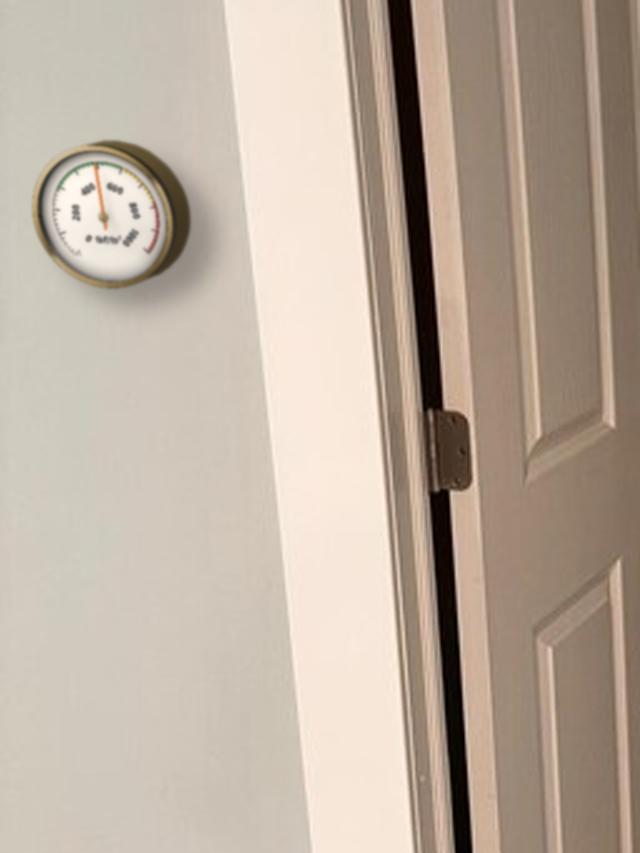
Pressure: {"value": 500, "unit": "psi"}
